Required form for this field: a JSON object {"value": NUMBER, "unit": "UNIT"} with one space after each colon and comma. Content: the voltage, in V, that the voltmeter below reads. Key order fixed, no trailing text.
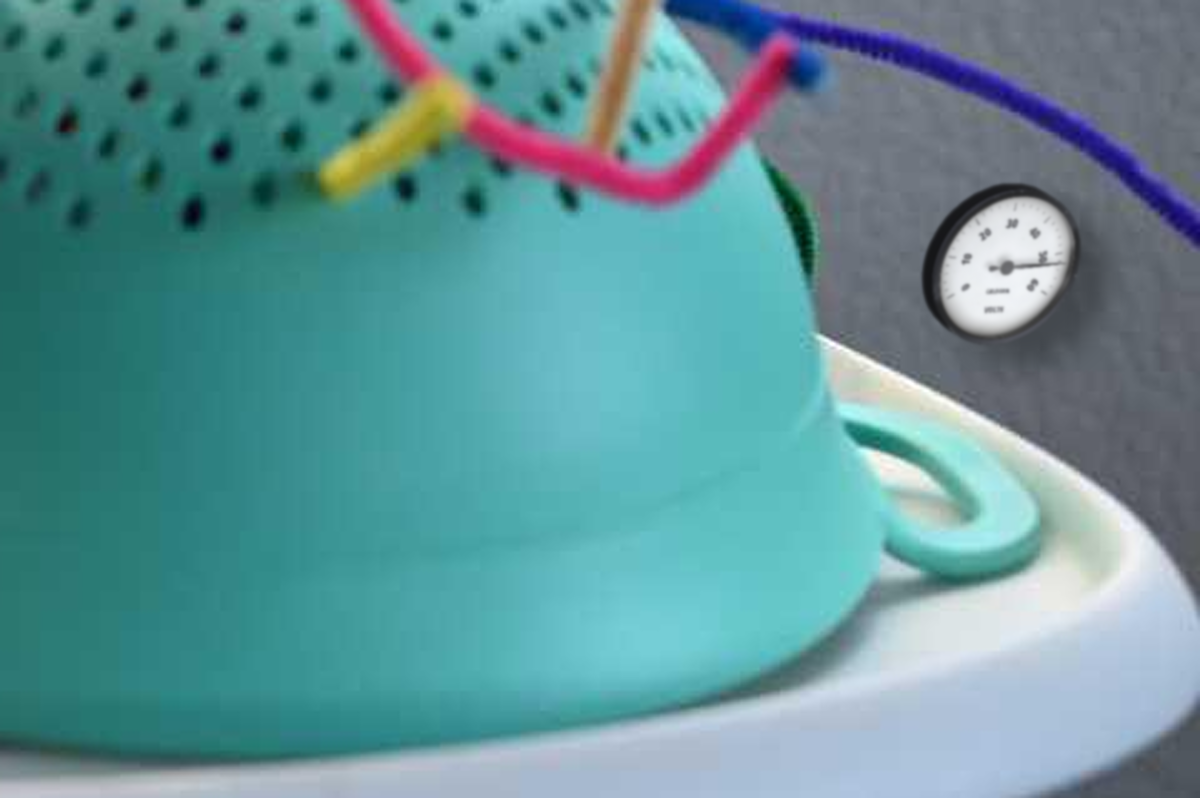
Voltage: {"value": 52, "unit": "V"}
